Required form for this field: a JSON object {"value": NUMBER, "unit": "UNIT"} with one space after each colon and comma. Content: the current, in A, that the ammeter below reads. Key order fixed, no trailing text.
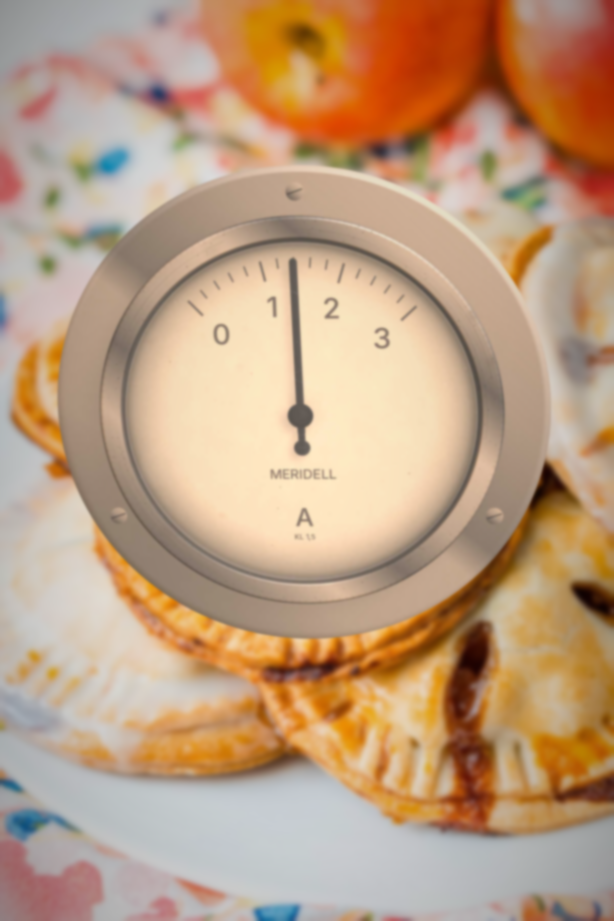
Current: {"value": 1.4, "unit": "A"}
